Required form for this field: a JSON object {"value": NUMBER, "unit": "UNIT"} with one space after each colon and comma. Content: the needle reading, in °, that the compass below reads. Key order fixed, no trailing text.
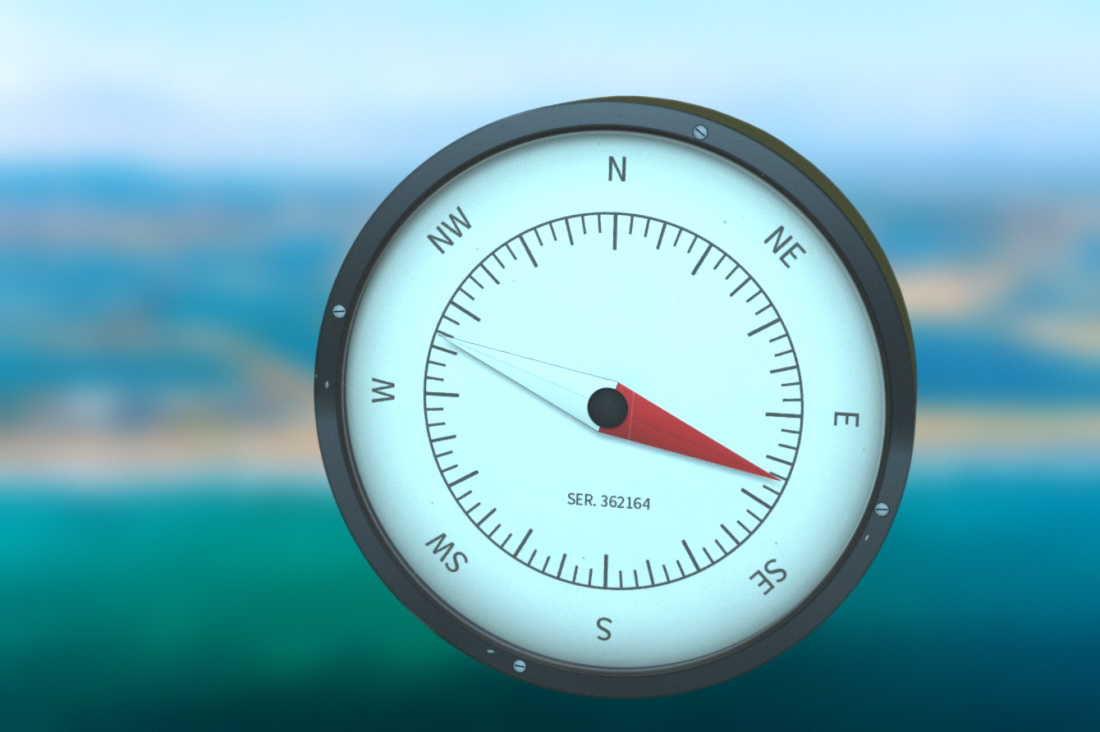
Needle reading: {"value": 110, "unit": "°"}
